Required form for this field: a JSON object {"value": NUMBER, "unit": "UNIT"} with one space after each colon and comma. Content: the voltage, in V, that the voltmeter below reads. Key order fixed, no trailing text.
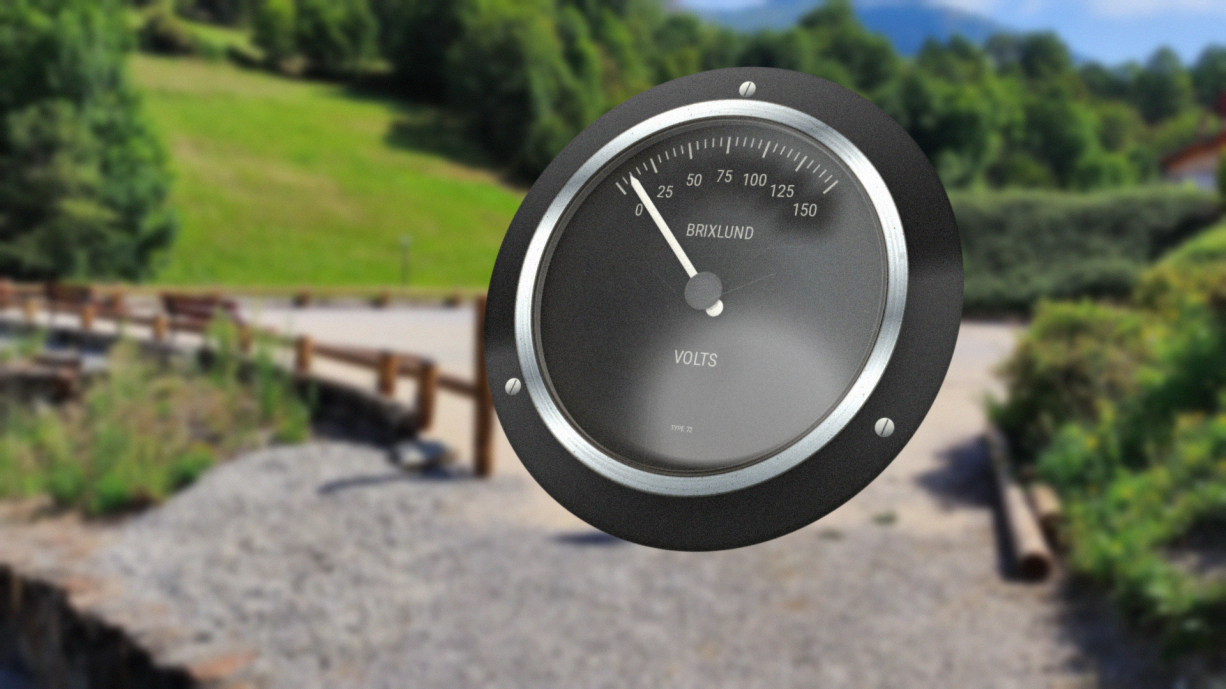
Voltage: {"value": 10, "unit": "V"}
